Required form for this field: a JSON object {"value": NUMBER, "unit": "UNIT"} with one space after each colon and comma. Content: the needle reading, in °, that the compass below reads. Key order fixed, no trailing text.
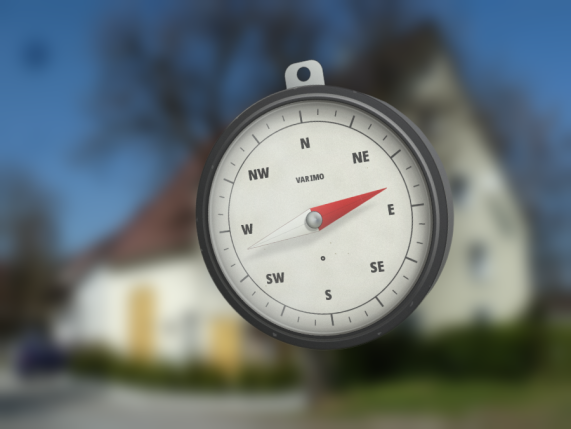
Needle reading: {"value": 75, "unit": "°"}
